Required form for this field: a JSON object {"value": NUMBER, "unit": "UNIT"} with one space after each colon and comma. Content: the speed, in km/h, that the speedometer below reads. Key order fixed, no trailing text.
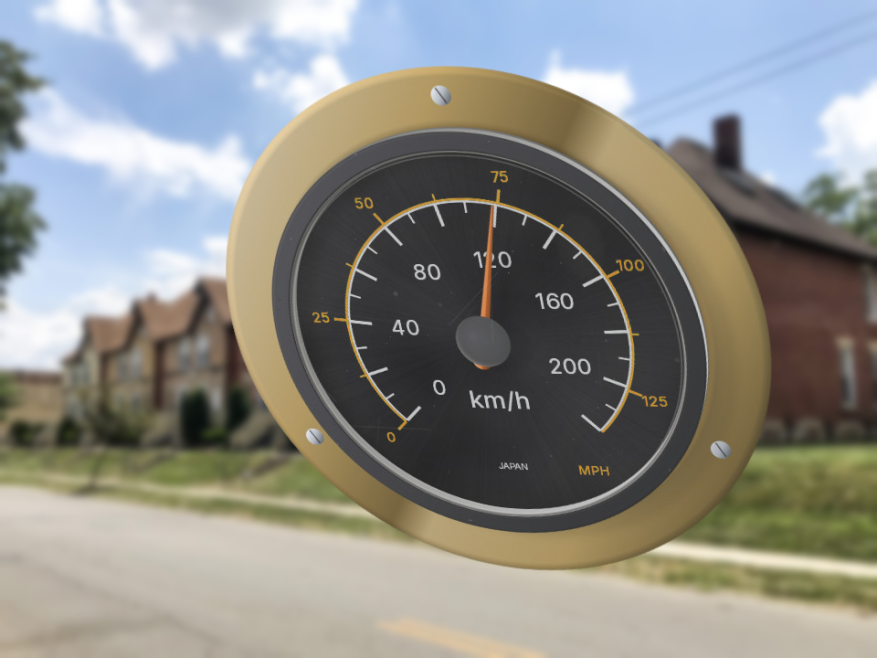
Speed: {"value": 120, "unit": "km/h"}
